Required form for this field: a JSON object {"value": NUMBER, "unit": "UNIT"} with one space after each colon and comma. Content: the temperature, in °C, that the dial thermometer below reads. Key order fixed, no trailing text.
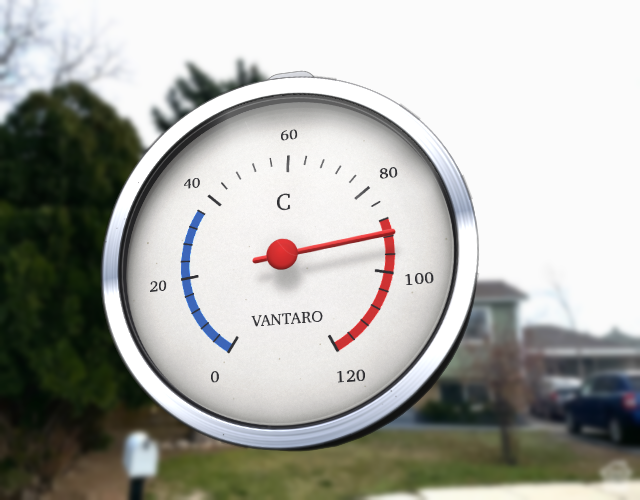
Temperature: {"value": 92, "unit": "°C"}
